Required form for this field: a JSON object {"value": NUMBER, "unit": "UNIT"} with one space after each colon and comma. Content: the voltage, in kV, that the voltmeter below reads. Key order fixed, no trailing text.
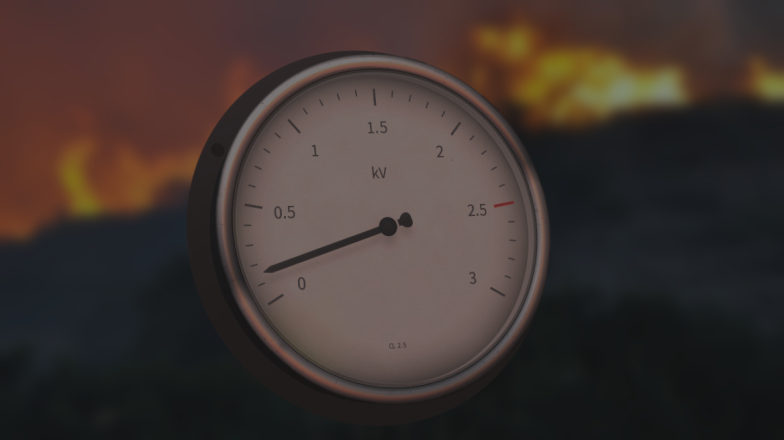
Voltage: {"value": 0.15, "unit": "kV"}
